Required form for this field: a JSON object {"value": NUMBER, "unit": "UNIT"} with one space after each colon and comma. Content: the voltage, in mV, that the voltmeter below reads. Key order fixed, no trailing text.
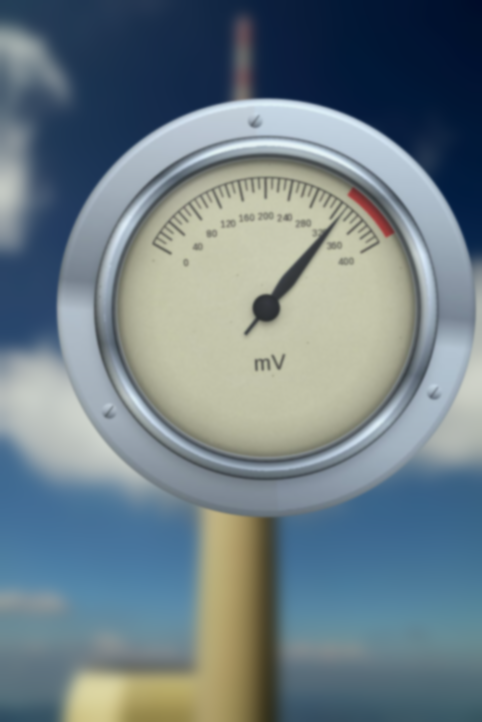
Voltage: {"value": 330, "unit": "mV"}
